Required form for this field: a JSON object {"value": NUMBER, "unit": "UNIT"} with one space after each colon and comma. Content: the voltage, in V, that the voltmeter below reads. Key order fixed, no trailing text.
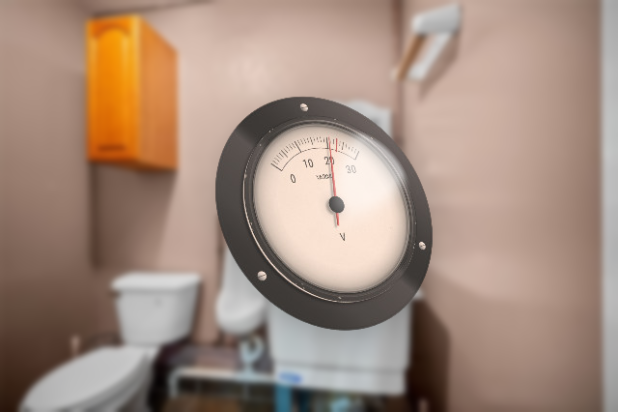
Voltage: {"value": 20, "unit": "V"}
